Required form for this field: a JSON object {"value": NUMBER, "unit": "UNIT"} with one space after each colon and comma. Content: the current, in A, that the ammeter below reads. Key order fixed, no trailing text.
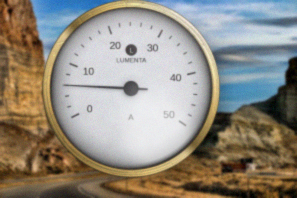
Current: {"value": 6, "unit": "A"}
